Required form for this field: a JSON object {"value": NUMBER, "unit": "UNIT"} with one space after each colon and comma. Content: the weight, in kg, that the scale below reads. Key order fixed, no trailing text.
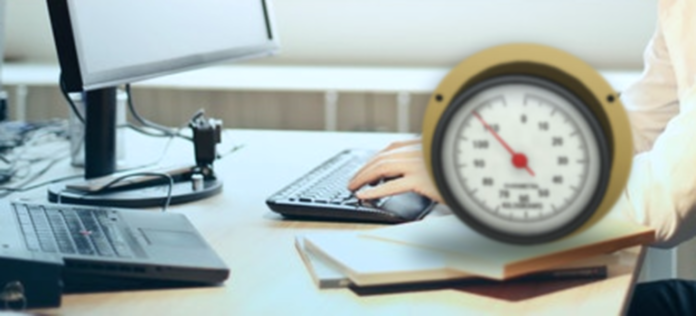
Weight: {"value": 110, "unit": "kg"}
